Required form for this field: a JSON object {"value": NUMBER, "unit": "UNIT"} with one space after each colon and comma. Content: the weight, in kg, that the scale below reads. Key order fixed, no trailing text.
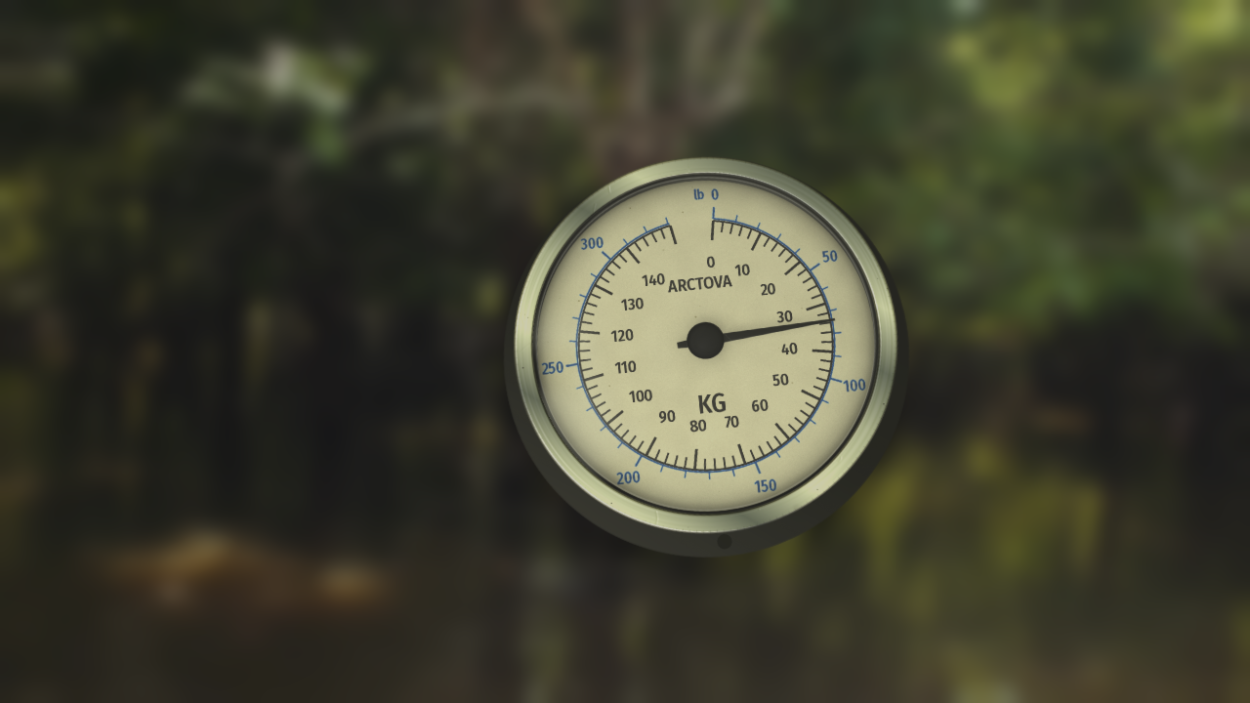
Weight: {"value": 34, "unit": "kg"}
